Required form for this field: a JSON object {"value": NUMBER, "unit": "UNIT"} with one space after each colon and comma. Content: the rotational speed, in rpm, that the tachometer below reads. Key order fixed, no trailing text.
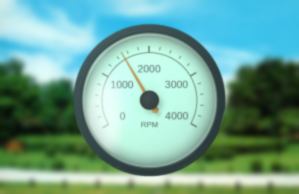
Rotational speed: {"value": 1500, "unit": "rpm"}
